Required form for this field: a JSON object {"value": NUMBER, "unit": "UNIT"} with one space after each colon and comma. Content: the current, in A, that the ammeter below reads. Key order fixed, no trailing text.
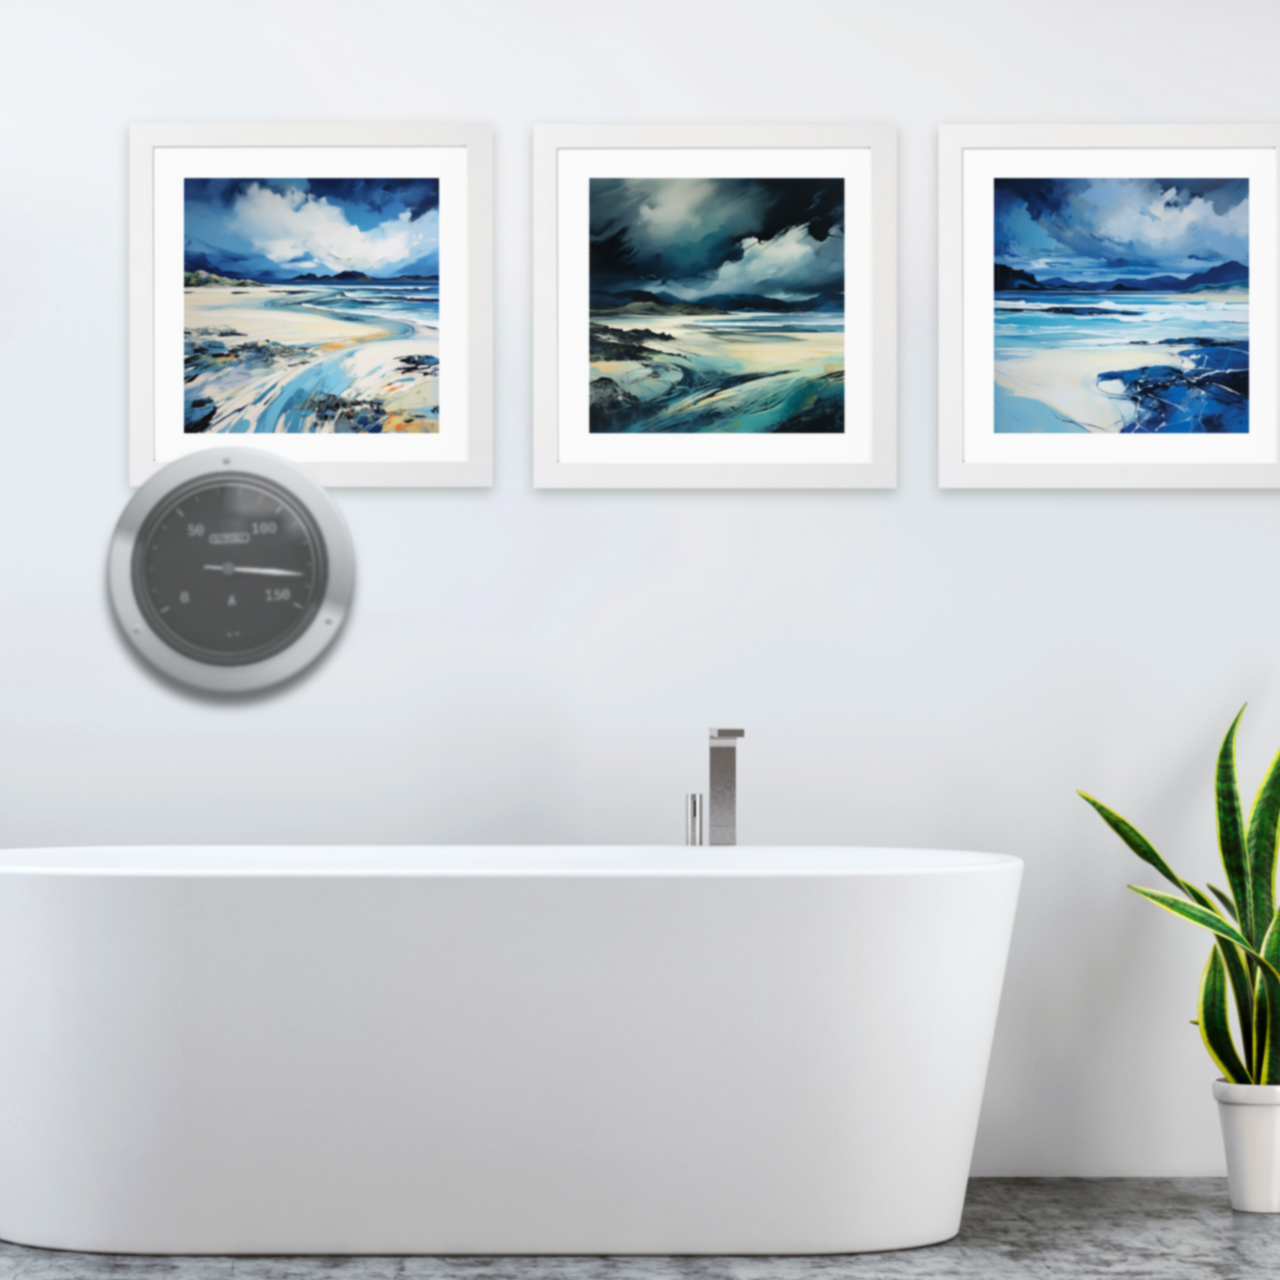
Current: {"value": 135, "unit": "A"}
